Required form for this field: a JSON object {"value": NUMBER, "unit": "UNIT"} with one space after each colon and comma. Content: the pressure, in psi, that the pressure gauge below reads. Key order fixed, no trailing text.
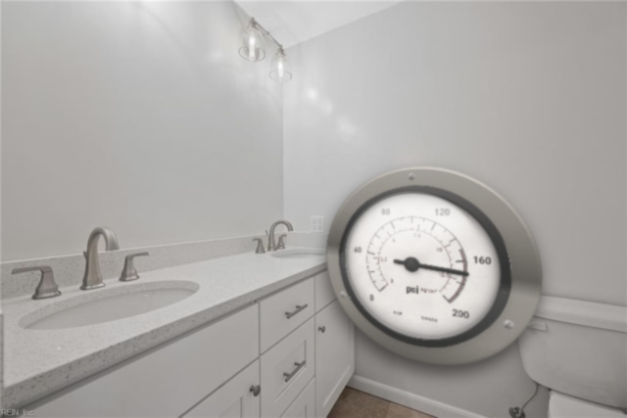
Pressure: {"value": 170, "unit": "psi"}
